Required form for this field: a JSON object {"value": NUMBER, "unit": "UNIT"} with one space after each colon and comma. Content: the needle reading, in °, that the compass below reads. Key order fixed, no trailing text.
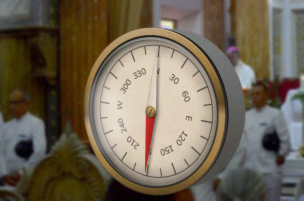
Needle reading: {"value": 180, "unit": "°"}
